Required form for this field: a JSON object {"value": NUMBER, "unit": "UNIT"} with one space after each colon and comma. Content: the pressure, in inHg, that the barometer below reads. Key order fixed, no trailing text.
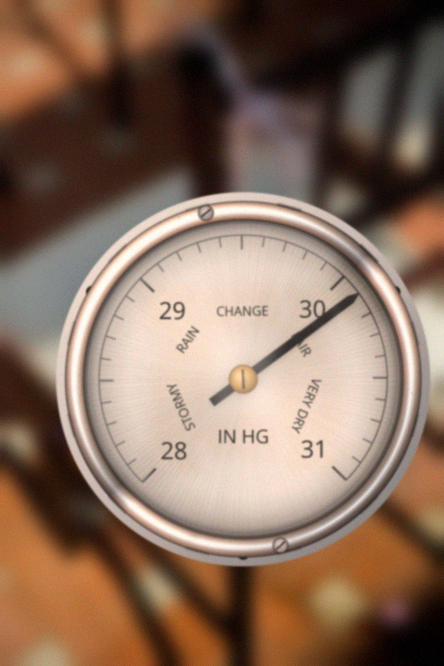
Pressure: {"value": 30.1, "unit": "inHg"}
